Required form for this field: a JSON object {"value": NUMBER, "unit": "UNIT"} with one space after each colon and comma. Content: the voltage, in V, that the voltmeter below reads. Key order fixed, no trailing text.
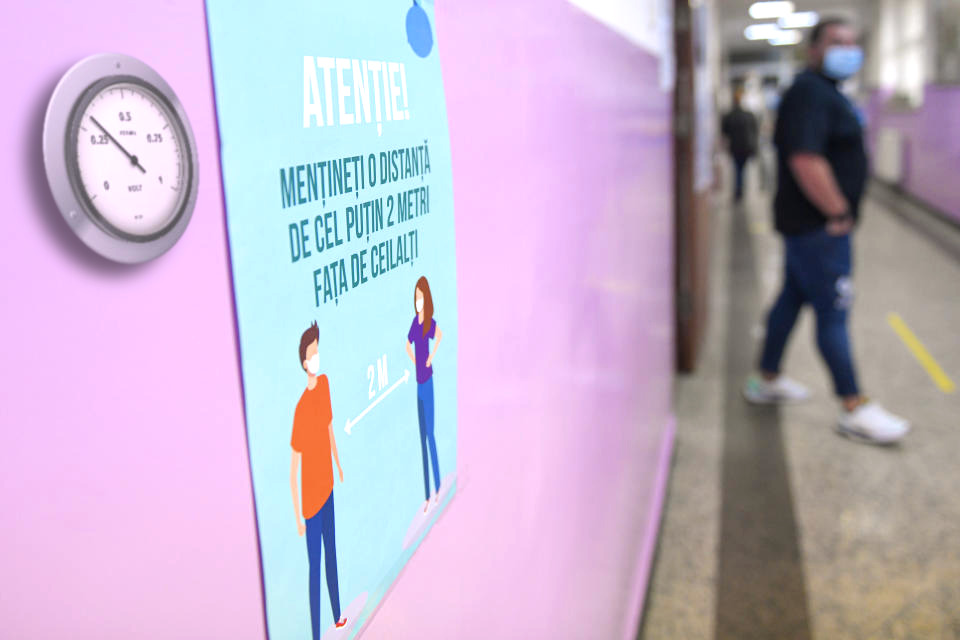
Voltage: {"value": 0.3, "unit": "V"}
